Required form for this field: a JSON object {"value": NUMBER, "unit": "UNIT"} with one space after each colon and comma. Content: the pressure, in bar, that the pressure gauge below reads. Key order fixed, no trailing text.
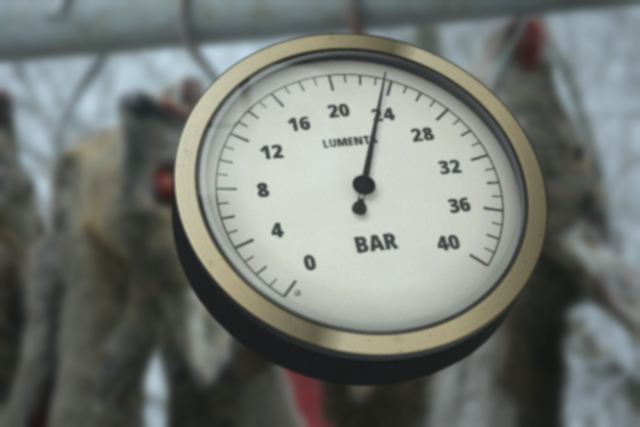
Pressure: {"value": 23.5, "unit": "bar"}
